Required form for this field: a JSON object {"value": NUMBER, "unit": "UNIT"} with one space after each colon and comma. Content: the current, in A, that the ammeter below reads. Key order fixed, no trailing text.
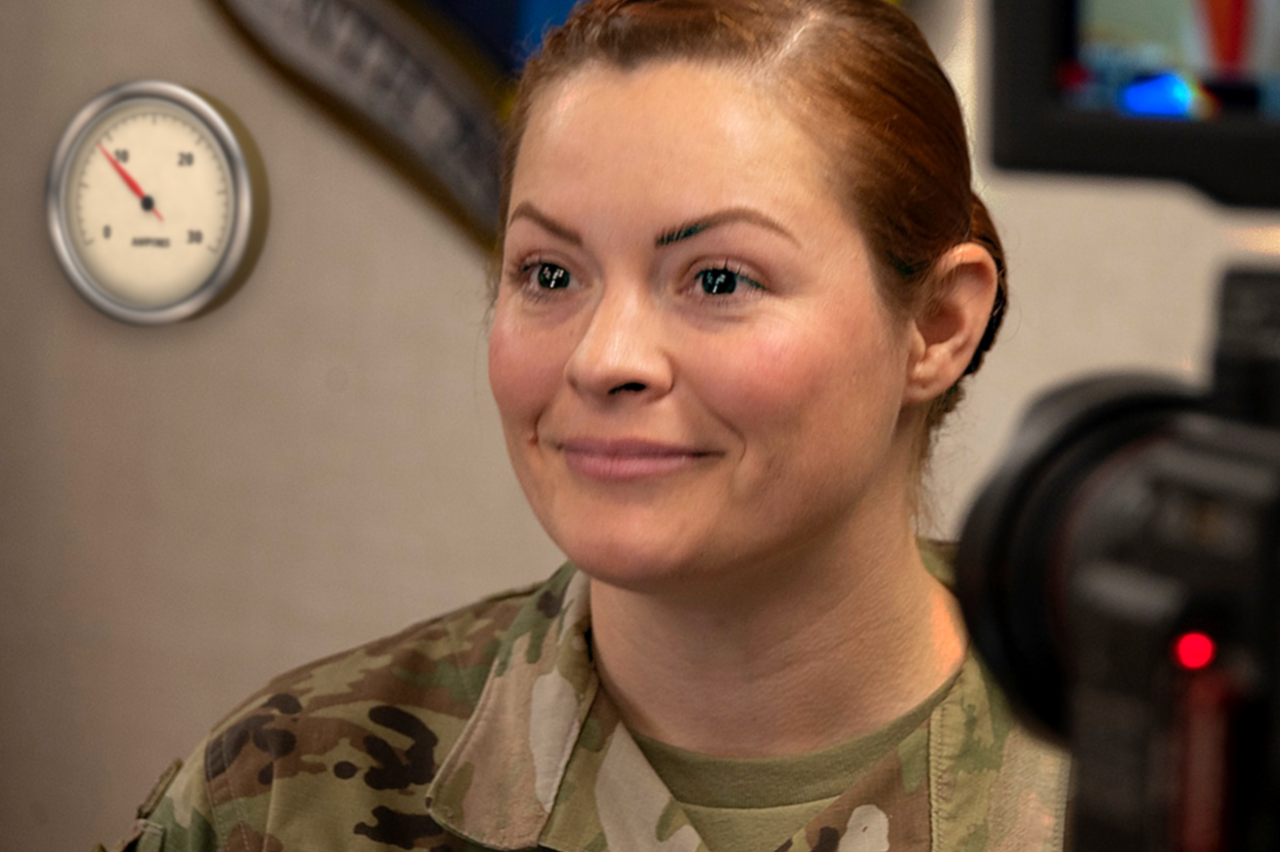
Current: {"value": 9, "unit": "A"}
